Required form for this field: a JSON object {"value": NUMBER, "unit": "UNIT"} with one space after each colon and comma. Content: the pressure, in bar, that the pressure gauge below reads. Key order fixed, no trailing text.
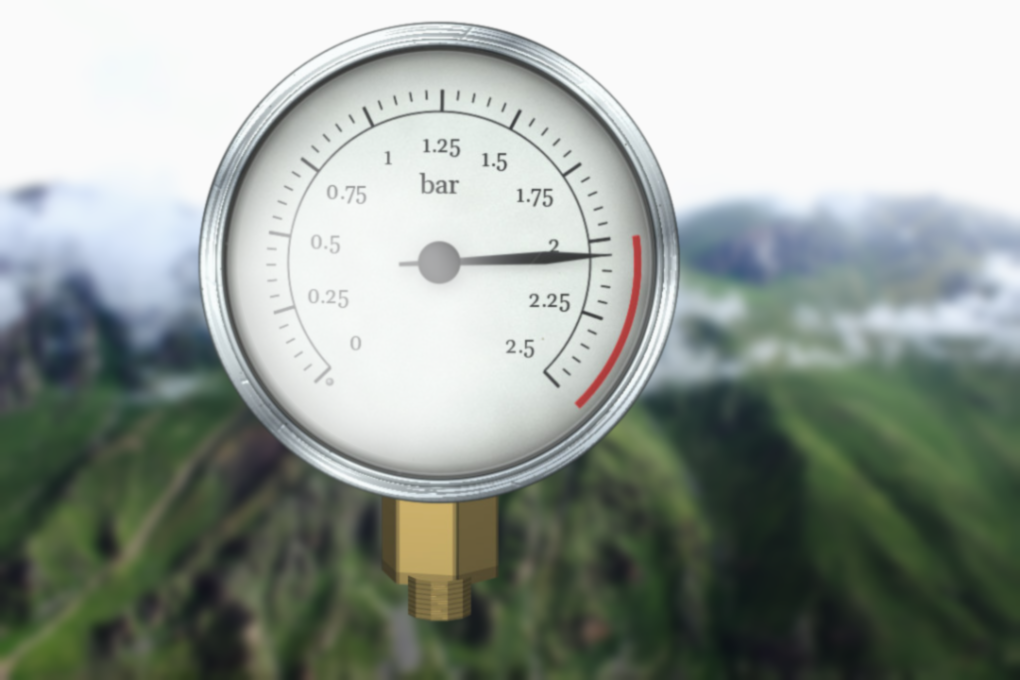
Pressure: {"value": 2.05, "unit": "bar"}
